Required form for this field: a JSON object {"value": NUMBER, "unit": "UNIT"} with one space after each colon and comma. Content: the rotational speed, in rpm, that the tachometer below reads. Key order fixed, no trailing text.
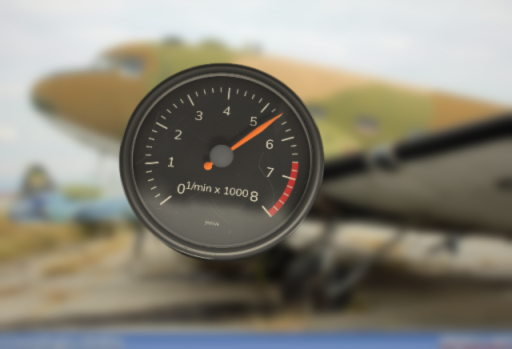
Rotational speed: {"value": 5400, "unit": "rpm"}
